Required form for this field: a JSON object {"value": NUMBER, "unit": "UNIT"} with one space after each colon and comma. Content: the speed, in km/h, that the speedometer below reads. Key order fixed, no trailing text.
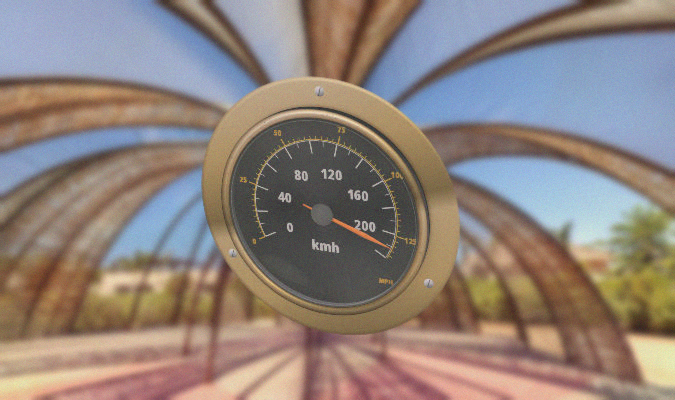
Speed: {"value": 210, "unit": "km/h"}
